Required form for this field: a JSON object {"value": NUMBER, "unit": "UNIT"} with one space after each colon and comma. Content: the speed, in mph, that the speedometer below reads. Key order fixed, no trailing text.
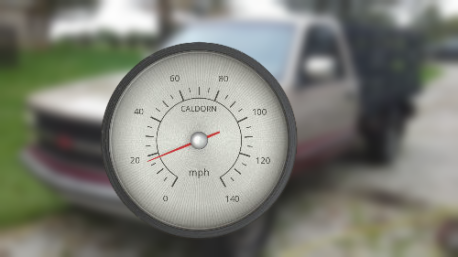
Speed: {"value": 17.5, "unit": "mph"}
